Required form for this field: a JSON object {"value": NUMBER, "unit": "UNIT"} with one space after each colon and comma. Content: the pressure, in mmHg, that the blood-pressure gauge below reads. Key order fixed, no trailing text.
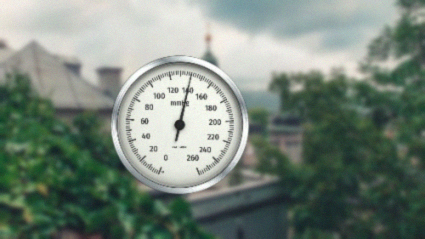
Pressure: {"value": 140, "unit": "mmHg"}
